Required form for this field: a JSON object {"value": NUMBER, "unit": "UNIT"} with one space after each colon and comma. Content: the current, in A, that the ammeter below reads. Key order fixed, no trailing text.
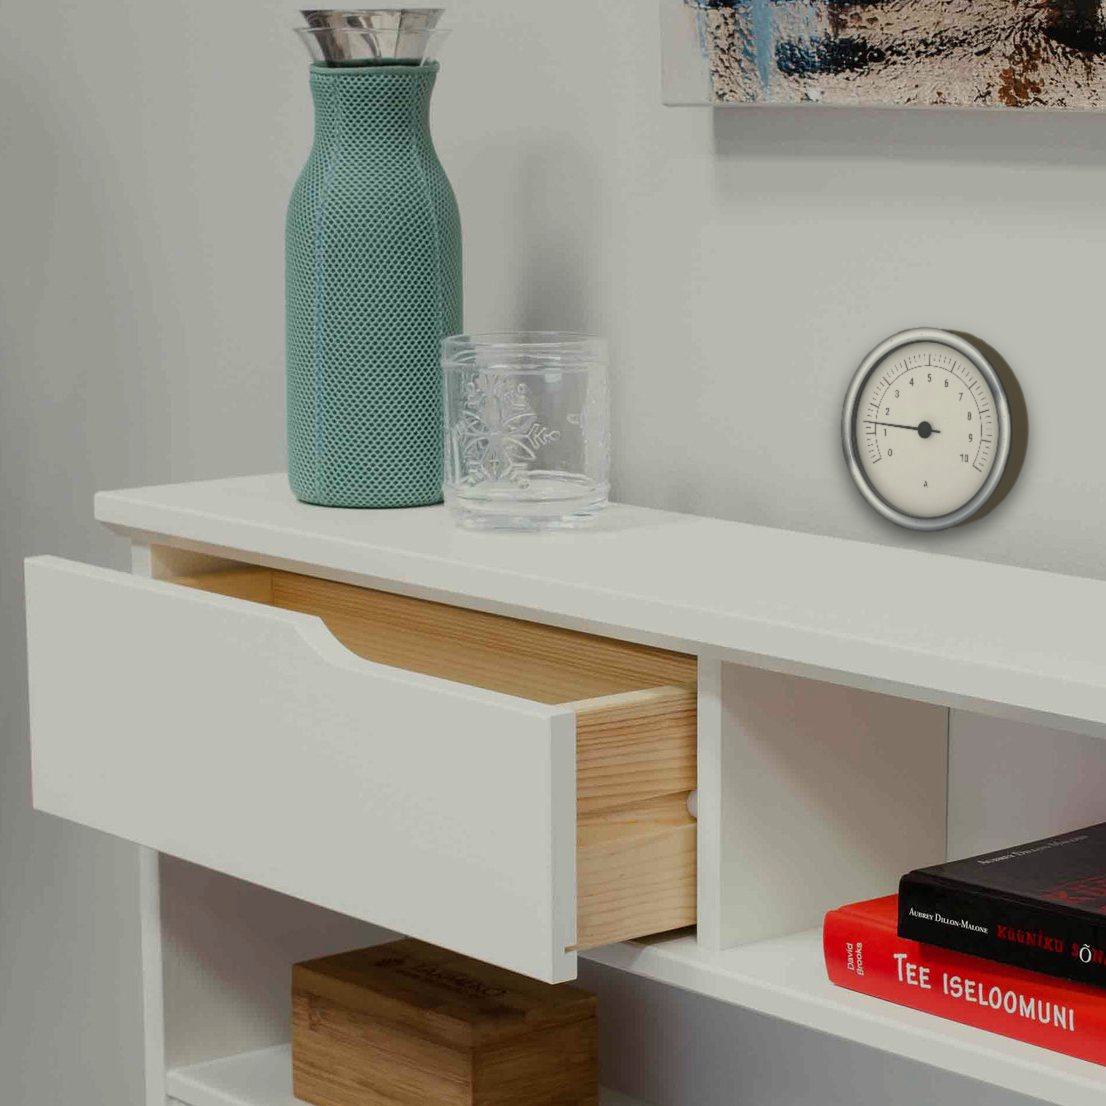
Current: {"value": 1.4, "unit": "A"}
